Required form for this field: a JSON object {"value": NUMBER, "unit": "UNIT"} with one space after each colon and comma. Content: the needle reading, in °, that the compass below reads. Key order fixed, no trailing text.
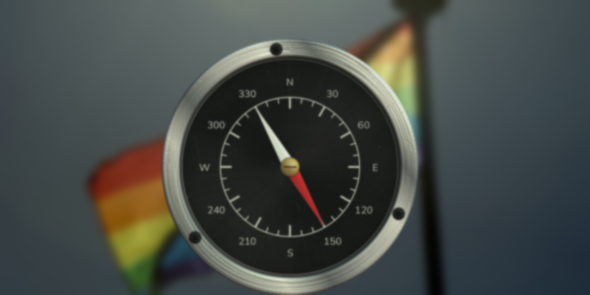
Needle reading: {"value": 150, "unit": "°"}
